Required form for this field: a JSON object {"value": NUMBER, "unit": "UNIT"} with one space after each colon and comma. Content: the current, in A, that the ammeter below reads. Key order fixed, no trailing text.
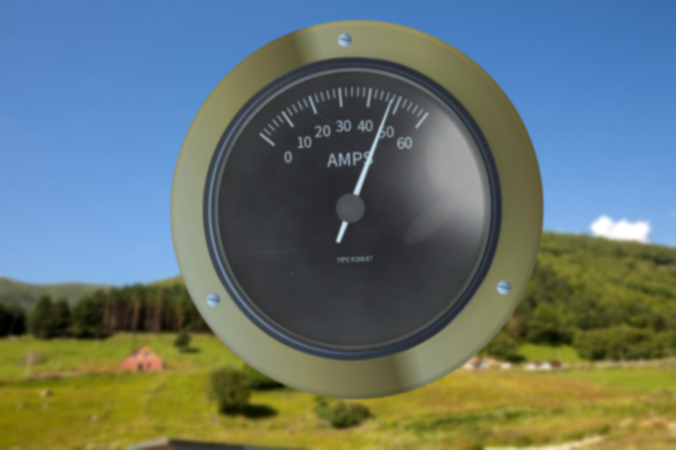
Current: {"value": 48, "unit": "A"}
